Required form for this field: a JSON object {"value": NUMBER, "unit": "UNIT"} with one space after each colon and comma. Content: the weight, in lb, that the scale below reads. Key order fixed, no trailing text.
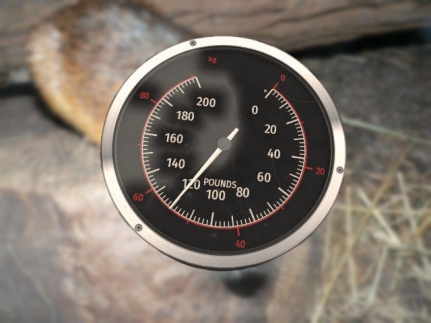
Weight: {"value": 120, "unit": "lb"}
